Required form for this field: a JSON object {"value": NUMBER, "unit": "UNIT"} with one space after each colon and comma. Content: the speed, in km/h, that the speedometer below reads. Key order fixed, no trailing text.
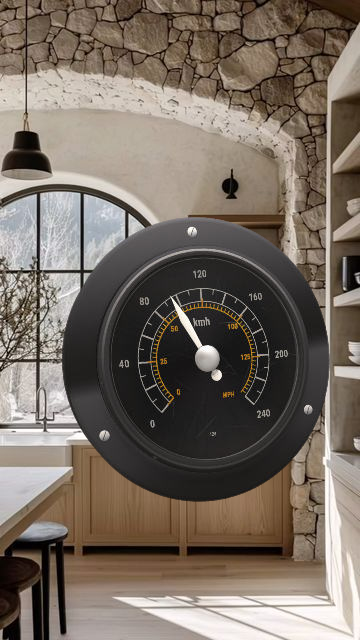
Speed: {"value": 95, "unit": "km/h"}
